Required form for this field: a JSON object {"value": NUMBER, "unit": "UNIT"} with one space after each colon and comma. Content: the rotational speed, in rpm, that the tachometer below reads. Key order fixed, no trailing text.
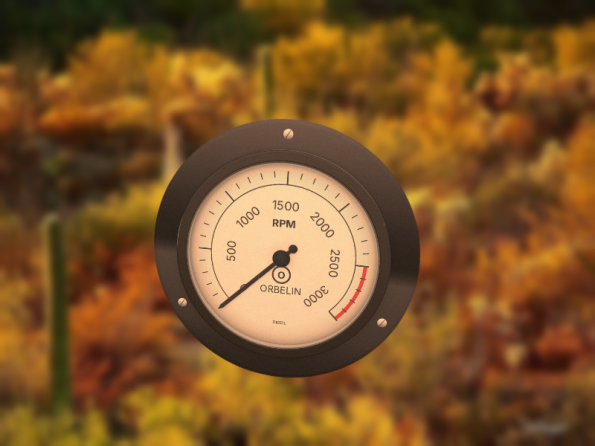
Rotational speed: {"value": 0, "unit": "rpm"}
